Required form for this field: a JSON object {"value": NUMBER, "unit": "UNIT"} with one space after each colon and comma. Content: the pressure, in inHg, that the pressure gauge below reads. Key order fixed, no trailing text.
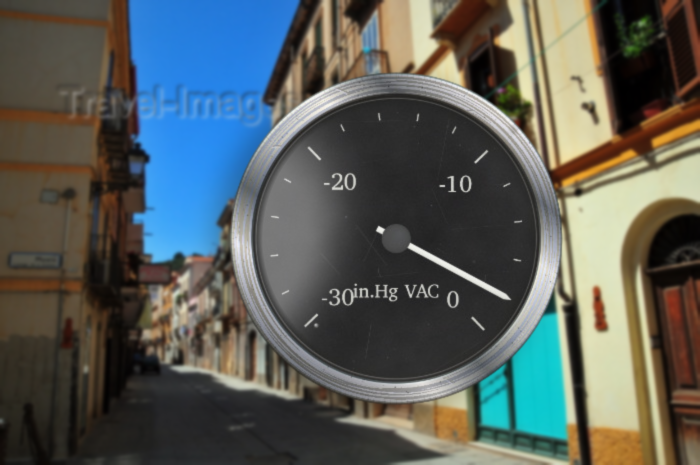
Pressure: {"value": -2, "unit": "inHg"}
